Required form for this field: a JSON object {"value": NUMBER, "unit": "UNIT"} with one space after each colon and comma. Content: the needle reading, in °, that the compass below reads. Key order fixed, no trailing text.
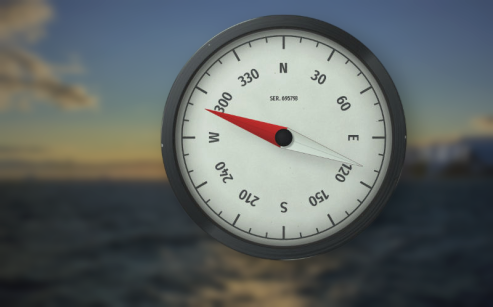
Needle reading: {"value": 290, "unit": "°"}
